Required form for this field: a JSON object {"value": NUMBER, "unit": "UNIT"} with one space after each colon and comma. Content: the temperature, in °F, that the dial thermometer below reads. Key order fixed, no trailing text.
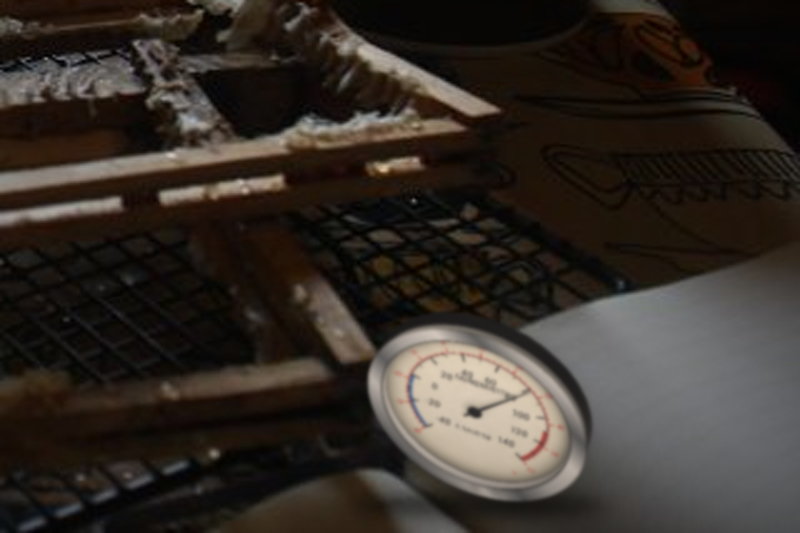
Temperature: {"value": 80, "unit": "°F"}
